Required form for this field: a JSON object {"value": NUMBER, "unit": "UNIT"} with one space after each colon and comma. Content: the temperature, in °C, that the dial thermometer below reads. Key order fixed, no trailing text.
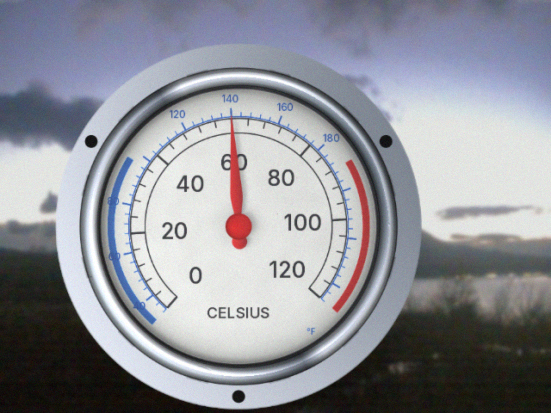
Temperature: {"value": 60, "unit": "°C"}
